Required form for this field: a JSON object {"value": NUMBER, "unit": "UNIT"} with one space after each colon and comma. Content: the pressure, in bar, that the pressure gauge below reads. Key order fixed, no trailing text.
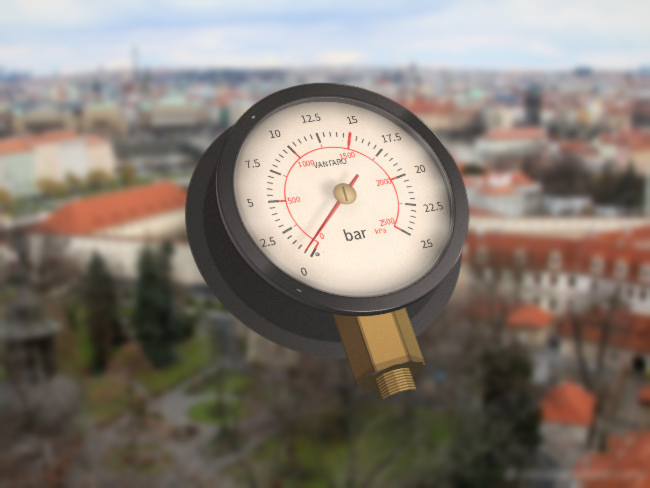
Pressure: {"value": 0.5, "unit": "bar"}
